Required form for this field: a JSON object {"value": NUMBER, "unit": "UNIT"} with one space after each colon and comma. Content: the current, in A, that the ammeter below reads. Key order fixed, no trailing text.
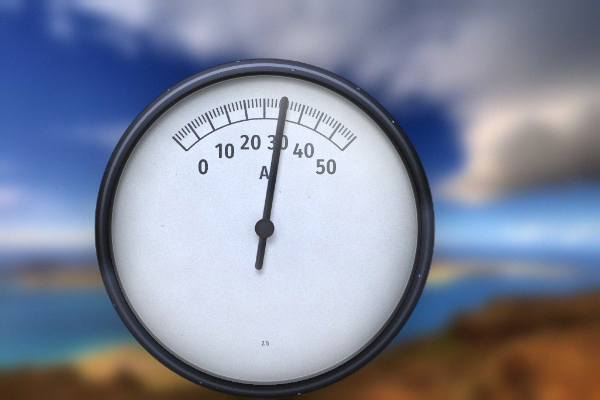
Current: {"value": 30, "unit": "A"}
